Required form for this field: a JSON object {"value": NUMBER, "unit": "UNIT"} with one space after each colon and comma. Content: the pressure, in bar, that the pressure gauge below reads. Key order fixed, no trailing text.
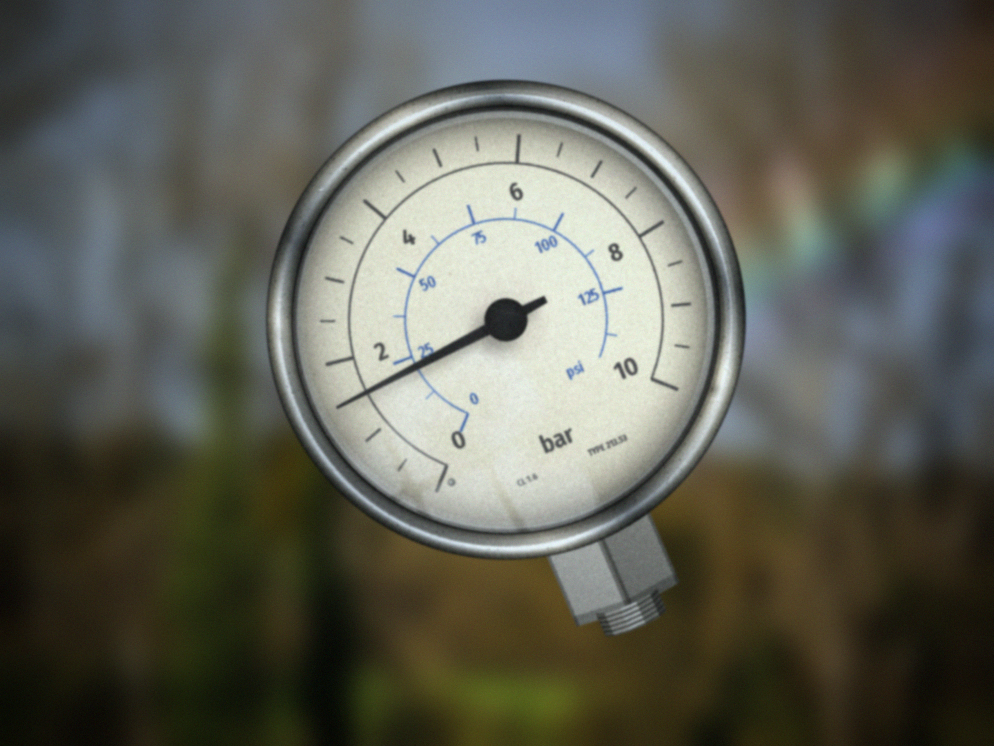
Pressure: {"value": 1.5, "unit": "bar"}
